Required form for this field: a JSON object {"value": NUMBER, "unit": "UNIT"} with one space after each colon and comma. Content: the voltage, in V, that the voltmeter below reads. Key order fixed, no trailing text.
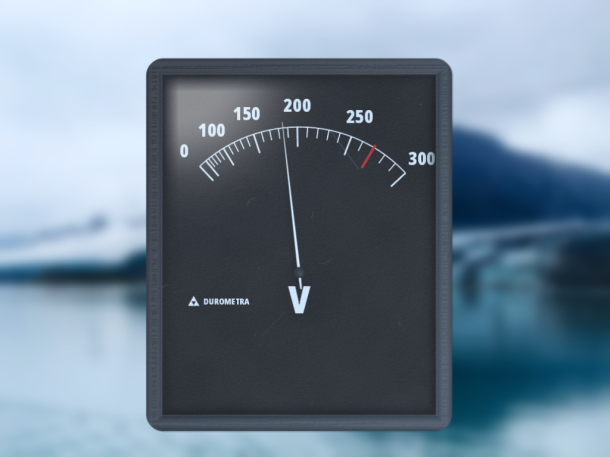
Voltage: {"value": 185, "unit": "V"}
